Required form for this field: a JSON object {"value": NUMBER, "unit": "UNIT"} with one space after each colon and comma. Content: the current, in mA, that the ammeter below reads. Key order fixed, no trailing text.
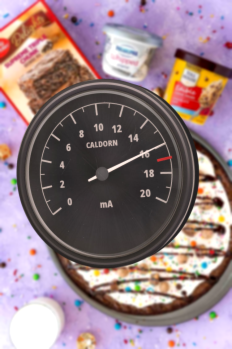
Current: {"value": 16, "unit": "mA"}
